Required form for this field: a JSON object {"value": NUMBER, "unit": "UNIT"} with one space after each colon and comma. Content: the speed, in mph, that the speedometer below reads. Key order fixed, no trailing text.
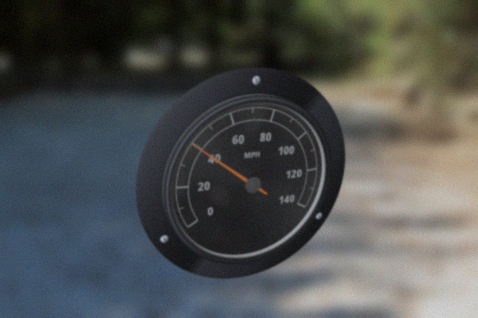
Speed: {"value": 40, "unit": "mph"}
